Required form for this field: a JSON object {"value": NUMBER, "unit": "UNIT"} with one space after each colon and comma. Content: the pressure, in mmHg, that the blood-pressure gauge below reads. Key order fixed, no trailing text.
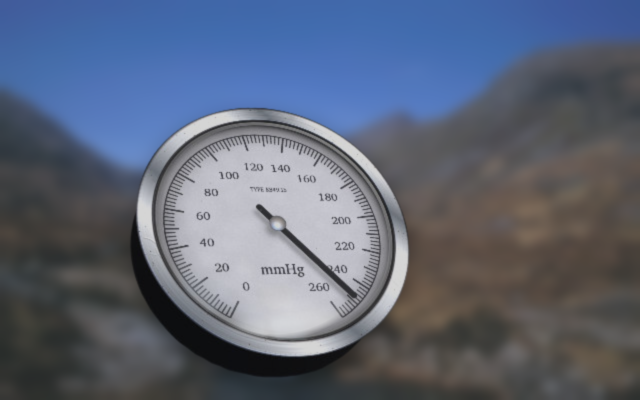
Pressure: {"value": 250, "unit": "mmHg"}
